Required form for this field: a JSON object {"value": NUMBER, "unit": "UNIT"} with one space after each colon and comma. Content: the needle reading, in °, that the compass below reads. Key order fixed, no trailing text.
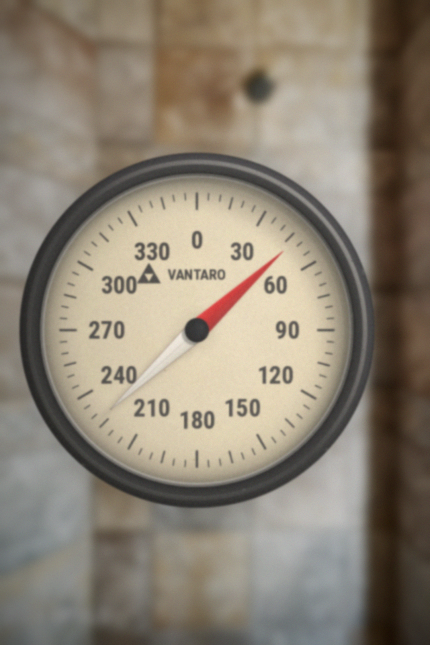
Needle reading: {"value": 47.5, "unit": "°"}
